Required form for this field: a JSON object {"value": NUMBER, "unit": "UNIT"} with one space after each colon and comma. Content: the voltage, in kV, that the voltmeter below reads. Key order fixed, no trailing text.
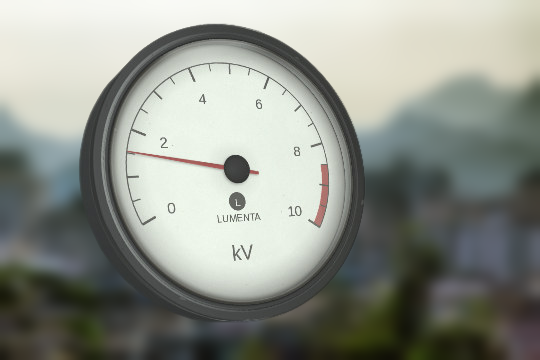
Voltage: {"value": 1.5, "unit": "kV"}
